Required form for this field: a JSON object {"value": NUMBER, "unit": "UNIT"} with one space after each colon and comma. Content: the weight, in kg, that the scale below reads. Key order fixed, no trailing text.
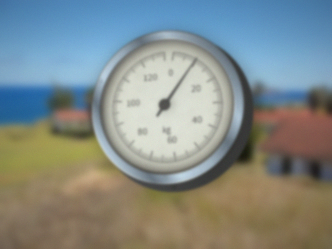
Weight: {"value": 10, "unit": "kg"}
